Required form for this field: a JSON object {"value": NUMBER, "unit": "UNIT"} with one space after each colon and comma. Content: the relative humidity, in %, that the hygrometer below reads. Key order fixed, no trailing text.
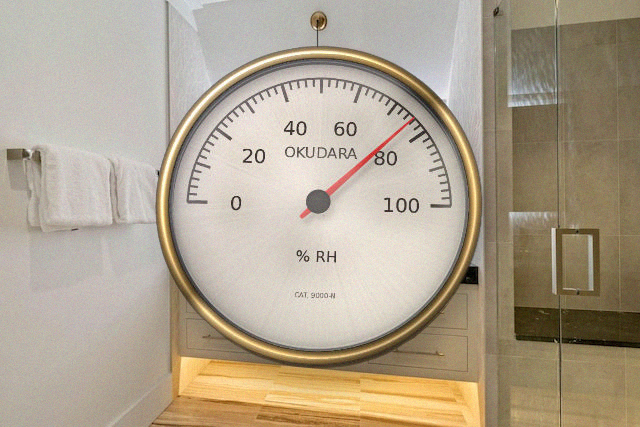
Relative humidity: {"value": 76, "unit": "%"}
